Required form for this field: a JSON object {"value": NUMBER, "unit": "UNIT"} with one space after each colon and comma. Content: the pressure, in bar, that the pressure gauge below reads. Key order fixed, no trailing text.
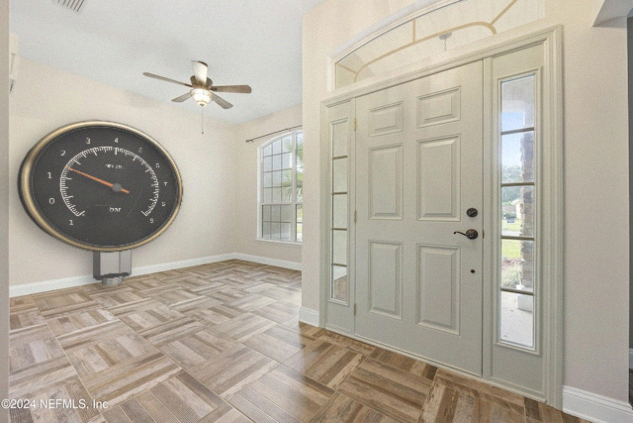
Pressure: {"value": 1.5, "unit": "bar"}
